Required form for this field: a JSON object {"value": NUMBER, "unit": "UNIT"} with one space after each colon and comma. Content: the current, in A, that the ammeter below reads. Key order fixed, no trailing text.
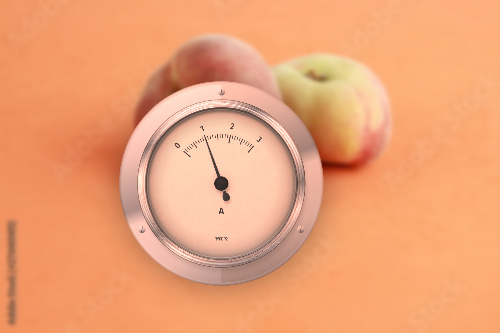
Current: {"value": 1, "unit": "A"}
